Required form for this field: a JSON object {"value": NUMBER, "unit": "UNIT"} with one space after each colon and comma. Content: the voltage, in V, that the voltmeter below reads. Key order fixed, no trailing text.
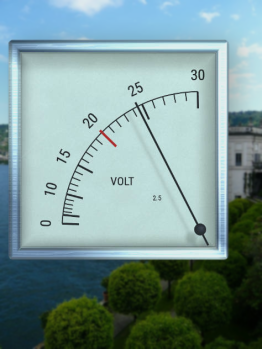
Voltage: {"value": 24.5, "unit": "V"}
